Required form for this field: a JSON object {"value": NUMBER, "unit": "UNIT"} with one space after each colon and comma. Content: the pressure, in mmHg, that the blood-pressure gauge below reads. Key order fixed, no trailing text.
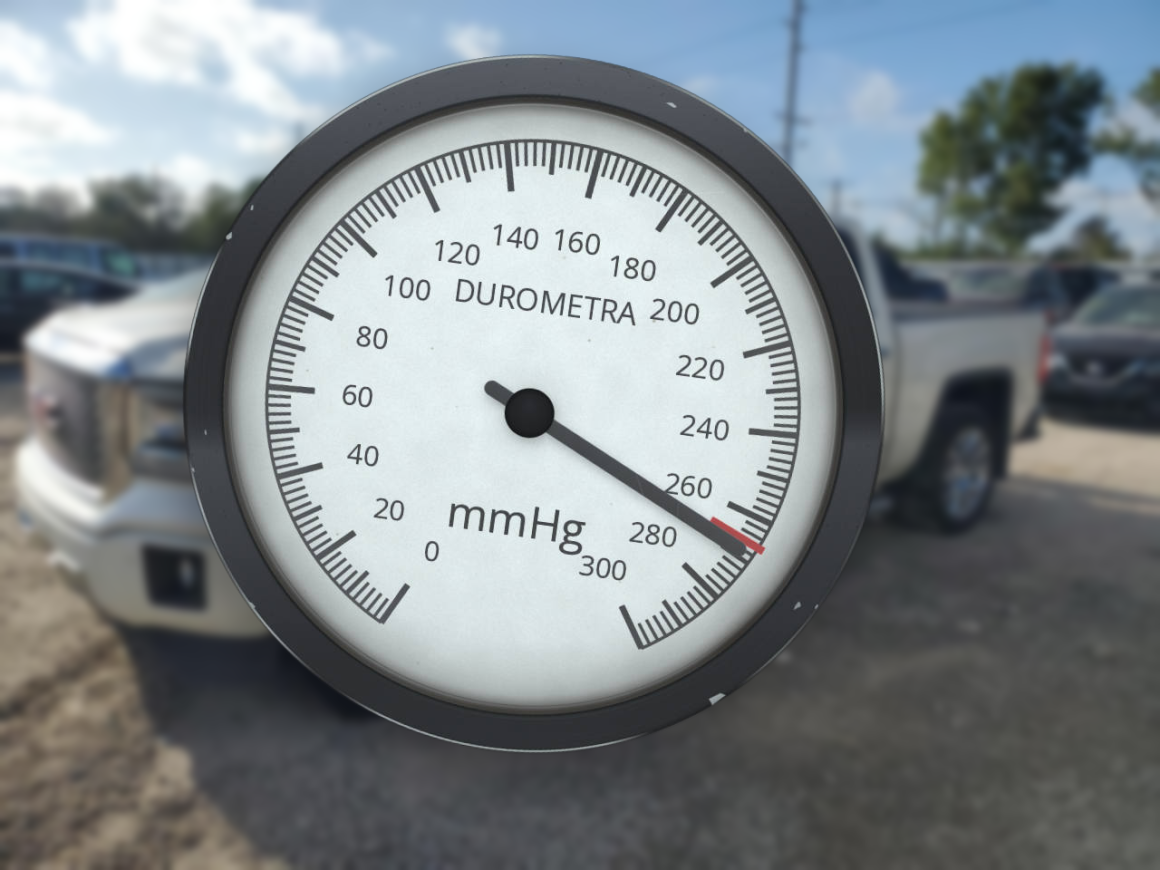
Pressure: {"value": 268, "unit": "mmHg"}
